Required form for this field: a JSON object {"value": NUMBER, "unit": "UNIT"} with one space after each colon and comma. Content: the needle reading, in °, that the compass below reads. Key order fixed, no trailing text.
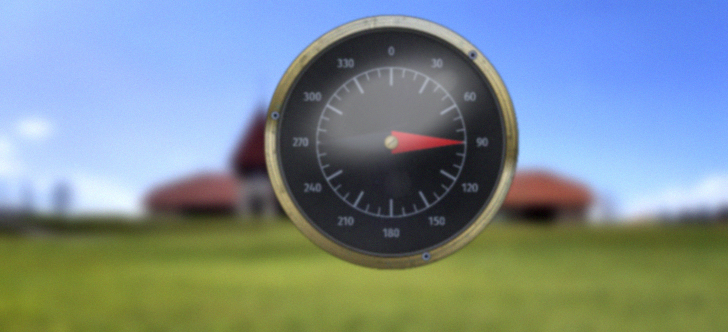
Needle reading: {"value": 90, "unit": "°"}
